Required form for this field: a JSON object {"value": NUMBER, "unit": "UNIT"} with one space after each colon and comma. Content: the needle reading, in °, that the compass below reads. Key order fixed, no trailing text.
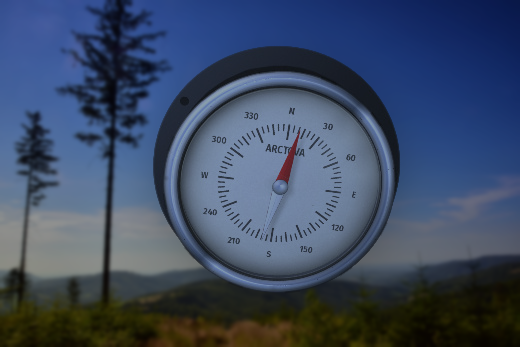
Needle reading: {"value": 10, "unit": "°"}
